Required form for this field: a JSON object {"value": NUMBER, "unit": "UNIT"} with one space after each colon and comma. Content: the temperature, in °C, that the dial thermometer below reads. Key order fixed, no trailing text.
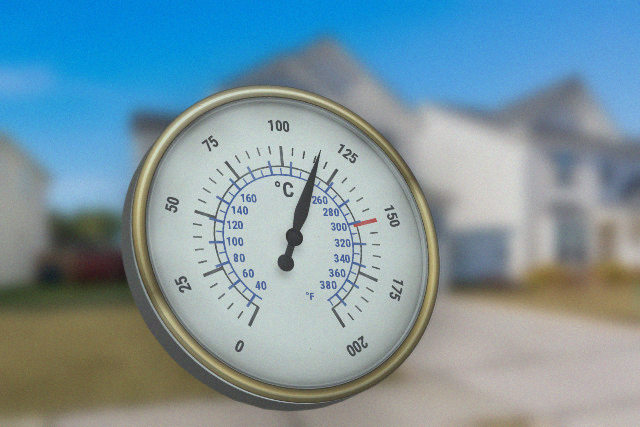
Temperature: {"value": 115, "unit": "°C"}
